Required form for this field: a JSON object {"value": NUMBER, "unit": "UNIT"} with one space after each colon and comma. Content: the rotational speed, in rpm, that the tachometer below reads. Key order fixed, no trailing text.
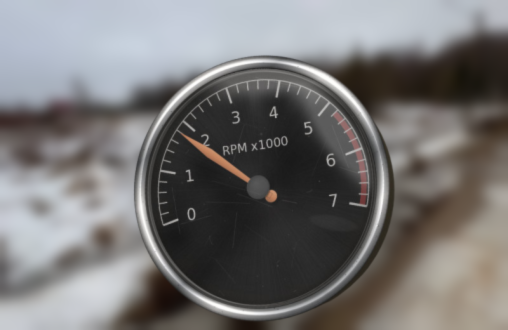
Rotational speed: {"value": 1800, "unit": "rpm"}
